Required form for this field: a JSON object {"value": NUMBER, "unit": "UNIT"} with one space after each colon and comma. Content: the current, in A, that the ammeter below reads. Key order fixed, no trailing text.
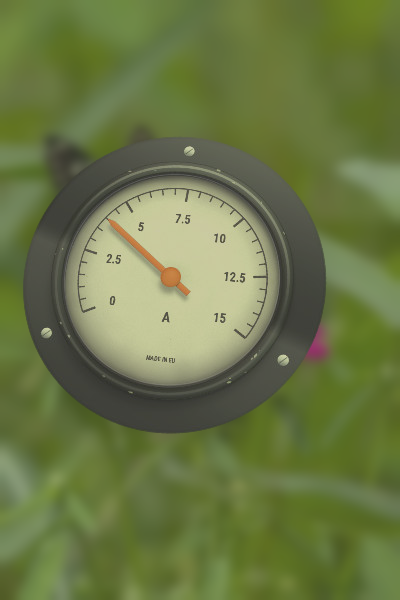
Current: {"value": 4, "unit": "A"}
